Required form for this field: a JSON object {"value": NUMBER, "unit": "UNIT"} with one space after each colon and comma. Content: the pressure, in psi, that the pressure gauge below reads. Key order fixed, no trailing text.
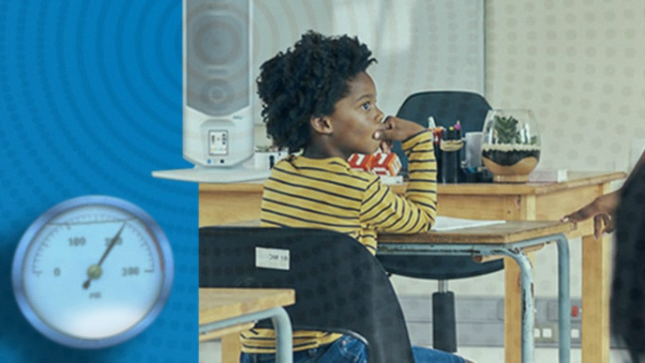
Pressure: {"value": 200, "unit": "psi"}
